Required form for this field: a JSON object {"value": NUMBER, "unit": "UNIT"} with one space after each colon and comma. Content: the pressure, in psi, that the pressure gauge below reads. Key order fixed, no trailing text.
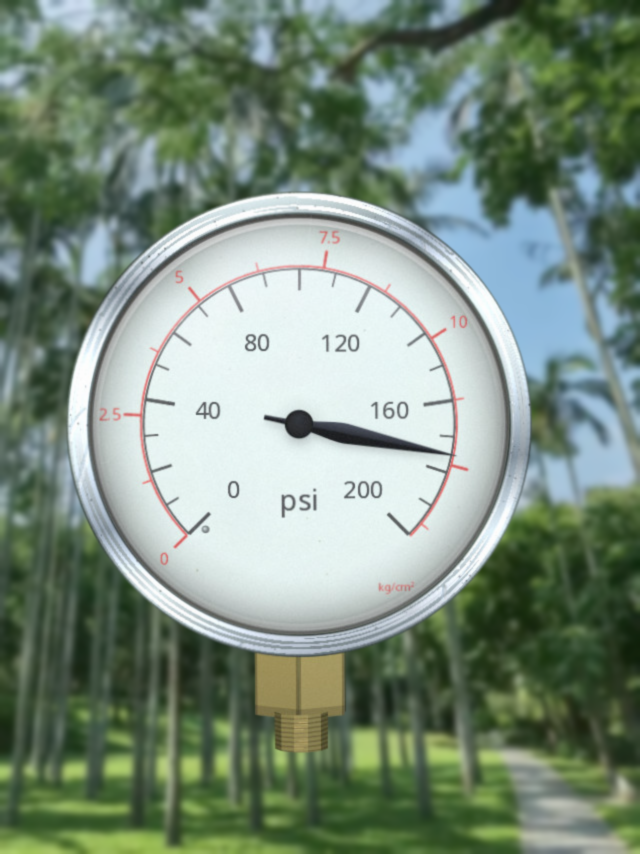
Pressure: {"value": 175, "unit": "psi"}
